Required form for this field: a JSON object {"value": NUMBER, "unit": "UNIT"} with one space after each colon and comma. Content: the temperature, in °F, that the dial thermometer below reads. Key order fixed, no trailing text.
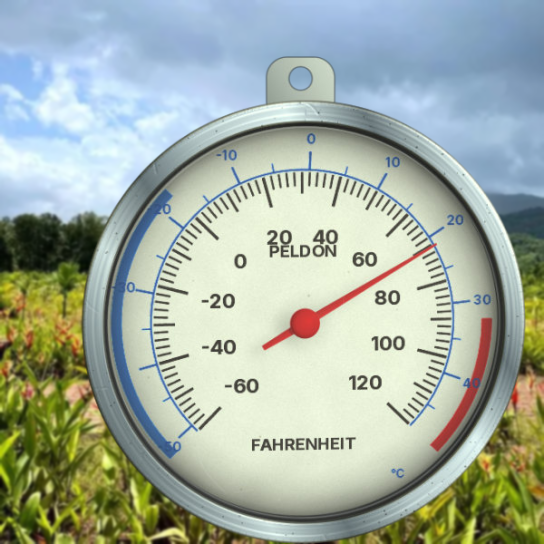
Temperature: {"value": 70, "unit": "°F"}
